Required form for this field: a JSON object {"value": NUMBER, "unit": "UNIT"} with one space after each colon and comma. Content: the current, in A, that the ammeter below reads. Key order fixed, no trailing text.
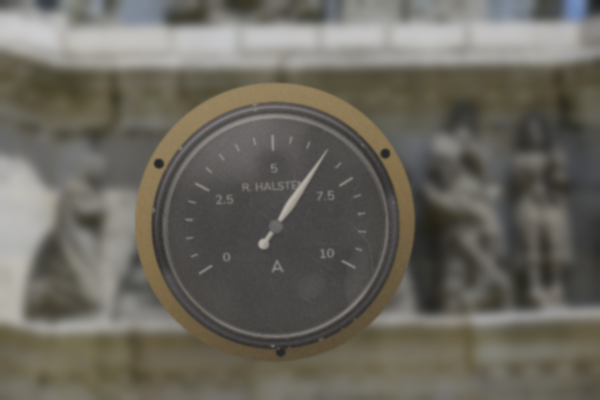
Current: {"value": 6.5, "unit": "A"}
